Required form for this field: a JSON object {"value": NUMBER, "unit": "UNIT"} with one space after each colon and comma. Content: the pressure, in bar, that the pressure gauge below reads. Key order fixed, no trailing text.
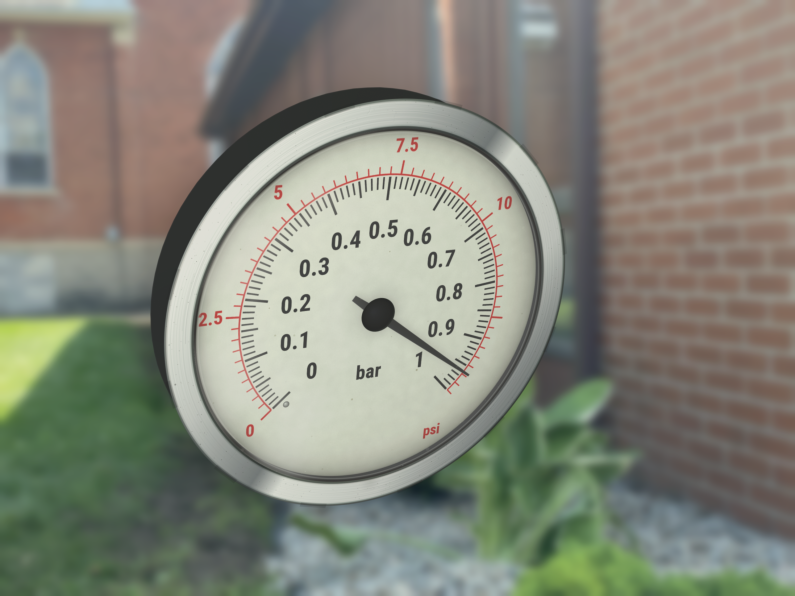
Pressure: {"value": 0.96, "unit": "bar"}
